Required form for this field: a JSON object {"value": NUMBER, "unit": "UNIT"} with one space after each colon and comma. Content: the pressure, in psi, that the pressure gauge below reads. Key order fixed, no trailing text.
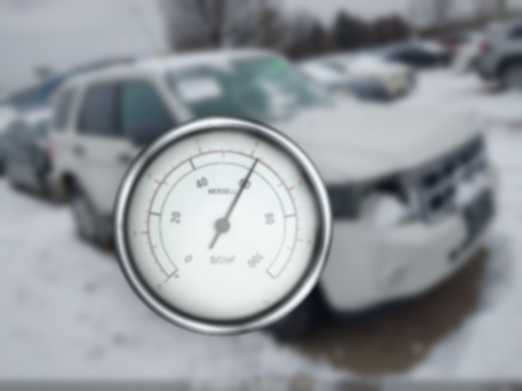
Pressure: {"value": 60, "unit": "psi"}
